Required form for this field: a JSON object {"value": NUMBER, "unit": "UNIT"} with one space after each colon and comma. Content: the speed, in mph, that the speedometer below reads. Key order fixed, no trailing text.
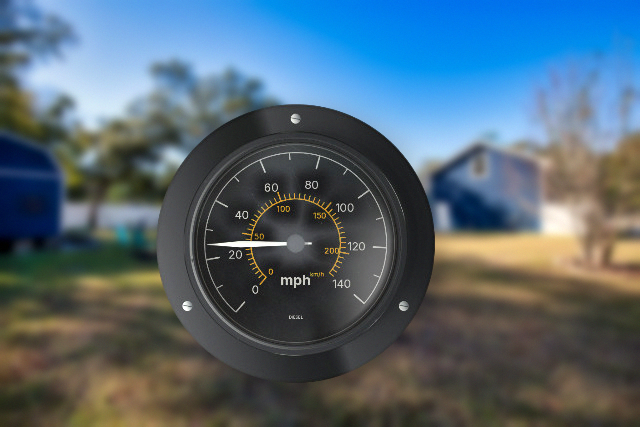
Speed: {"value": 25, "unit": "mph"}
